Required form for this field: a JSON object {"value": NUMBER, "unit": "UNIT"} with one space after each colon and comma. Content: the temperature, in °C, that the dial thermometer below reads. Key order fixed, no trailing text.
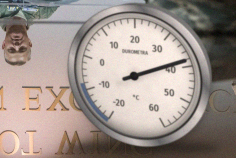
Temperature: {"value": 38, "unit": "°C"}
